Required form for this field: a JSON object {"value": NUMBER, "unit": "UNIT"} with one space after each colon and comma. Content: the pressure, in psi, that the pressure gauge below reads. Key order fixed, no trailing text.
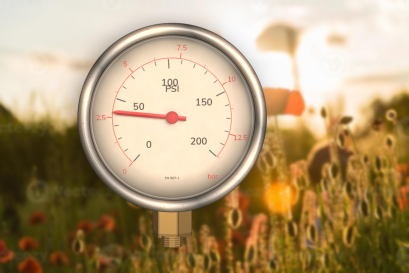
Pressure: {"value": 40, "unit": "psi"}
